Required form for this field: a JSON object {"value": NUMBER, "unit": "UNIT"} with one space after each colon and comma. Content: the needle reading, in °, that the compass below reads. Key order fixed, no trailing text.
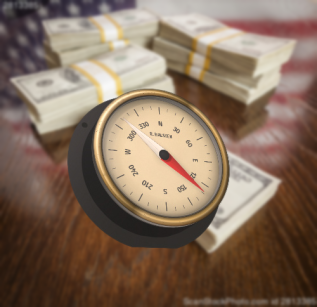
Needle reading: {"value": 130, "unit": "°"}
